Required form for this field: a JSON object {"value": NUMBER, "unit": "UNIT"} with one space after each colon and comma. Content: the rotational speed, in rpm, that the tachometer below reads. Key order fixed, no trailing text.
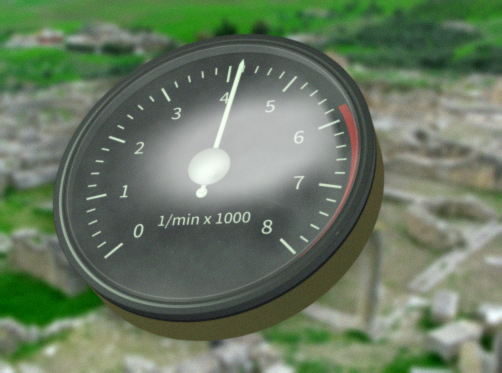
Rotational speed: {"value": 4200, "unit": "rpm"}
